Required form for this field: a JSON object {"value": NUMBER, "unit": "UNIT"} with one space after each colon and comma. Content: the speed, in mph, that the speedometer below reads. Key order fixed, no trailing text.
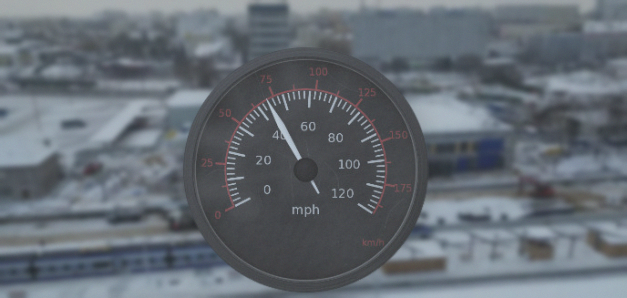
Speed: {"value": 44, "unit": "mph"}
